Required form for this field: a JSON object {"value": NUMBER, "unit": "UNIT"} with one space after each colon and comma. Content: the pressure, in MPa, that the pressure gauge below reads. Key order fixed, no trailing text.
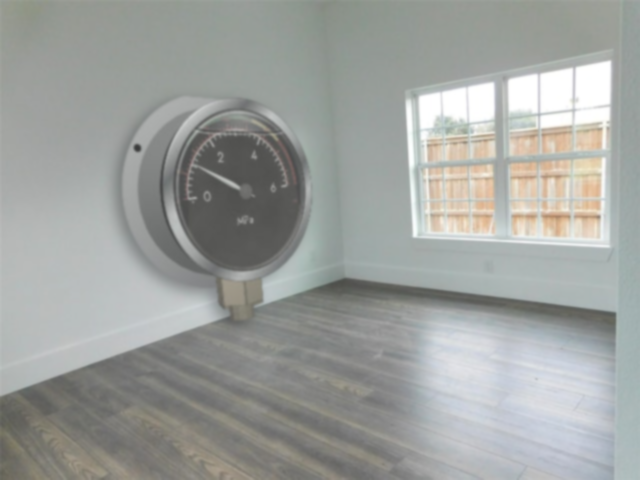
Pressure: {"value": 1, "unit": "MPa"}
